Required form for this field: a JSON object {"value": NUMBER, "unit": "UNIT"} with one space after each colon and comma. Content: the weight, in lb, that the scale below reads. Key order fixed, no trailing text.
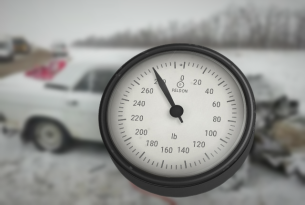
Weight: {"value": 280, "unit": "lb"}
